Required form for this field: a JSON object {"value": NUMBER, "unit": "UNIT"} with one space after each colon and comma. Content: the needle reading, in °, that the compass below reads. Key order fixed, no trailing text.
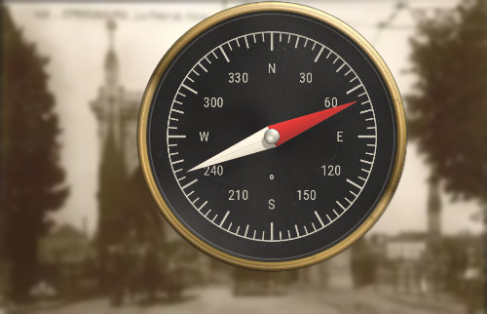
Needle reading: {"value": 67.5, "unit": "°"}
